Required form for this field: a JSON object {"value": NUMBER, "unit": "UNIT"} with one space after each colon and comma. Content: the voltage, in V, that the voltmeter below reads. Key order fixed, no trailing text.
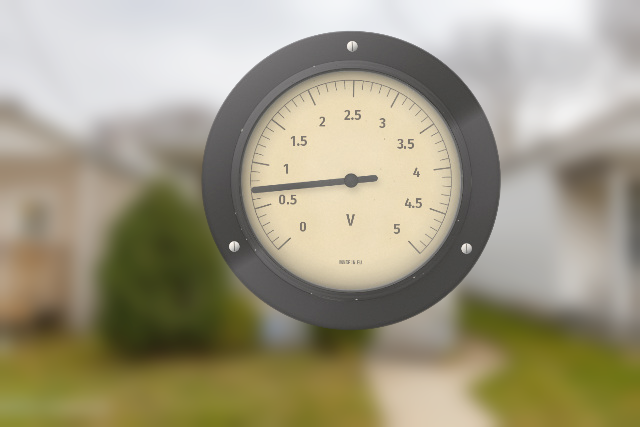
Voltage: {"value": 0.7, "unit": "V"}
